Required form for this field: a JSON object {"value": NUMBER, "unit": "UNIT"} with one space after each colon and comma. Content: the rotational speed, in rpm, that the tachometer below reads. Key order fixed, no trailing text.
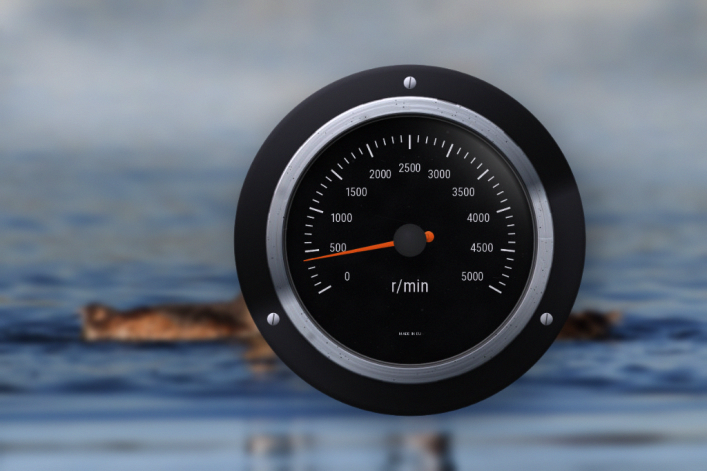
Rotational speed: {"value": 400, "unit": "rpm"}
